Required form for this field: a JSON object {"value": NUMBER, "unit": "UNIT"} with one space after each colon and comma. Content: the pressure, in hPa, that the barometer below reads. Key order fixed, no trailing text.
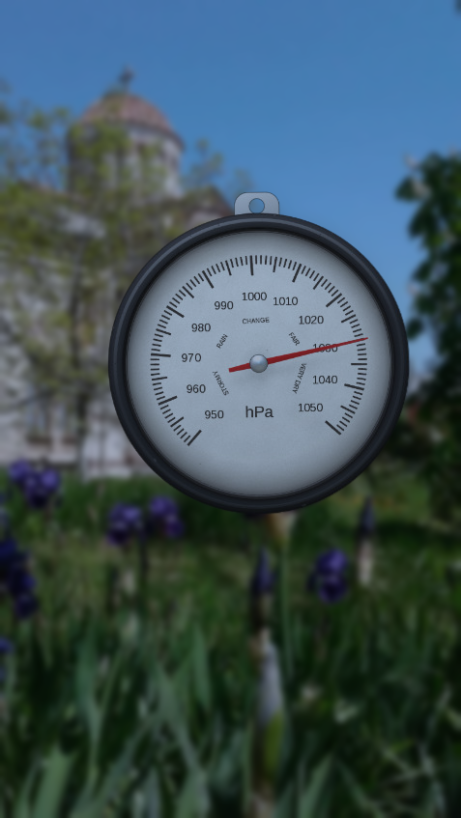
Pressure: {"value": 1030, "unit": "hPa"}
